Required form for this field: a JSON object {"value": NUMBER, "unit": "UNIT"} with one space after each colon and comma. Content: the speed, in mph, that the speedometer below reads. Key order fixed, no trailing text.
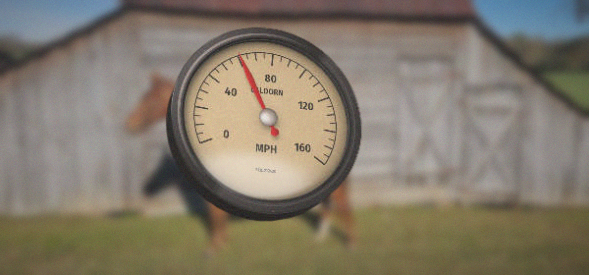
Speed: {"value": 60, "unit": "mph"}
